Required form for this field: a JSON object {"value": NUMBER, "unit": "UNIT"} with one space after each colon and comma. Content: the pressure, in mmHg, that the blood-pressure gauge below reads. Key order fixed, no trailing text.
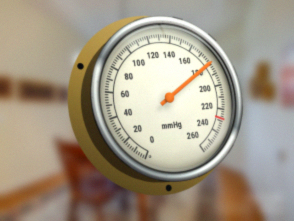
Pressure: {"value": 180, "unit": "mmHg"}
